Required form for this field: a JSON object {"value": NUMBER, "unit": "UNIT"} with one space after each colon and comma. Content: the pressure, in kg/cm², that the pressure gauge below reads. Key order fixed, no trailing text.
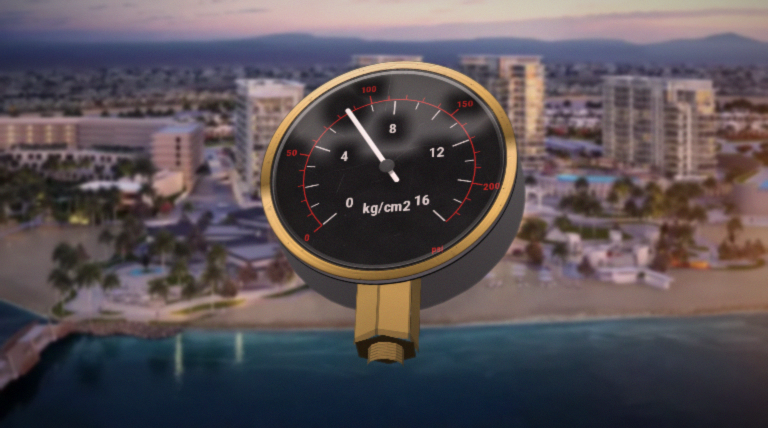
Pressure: {"value": 6, "unit": "kg/cm²"}
